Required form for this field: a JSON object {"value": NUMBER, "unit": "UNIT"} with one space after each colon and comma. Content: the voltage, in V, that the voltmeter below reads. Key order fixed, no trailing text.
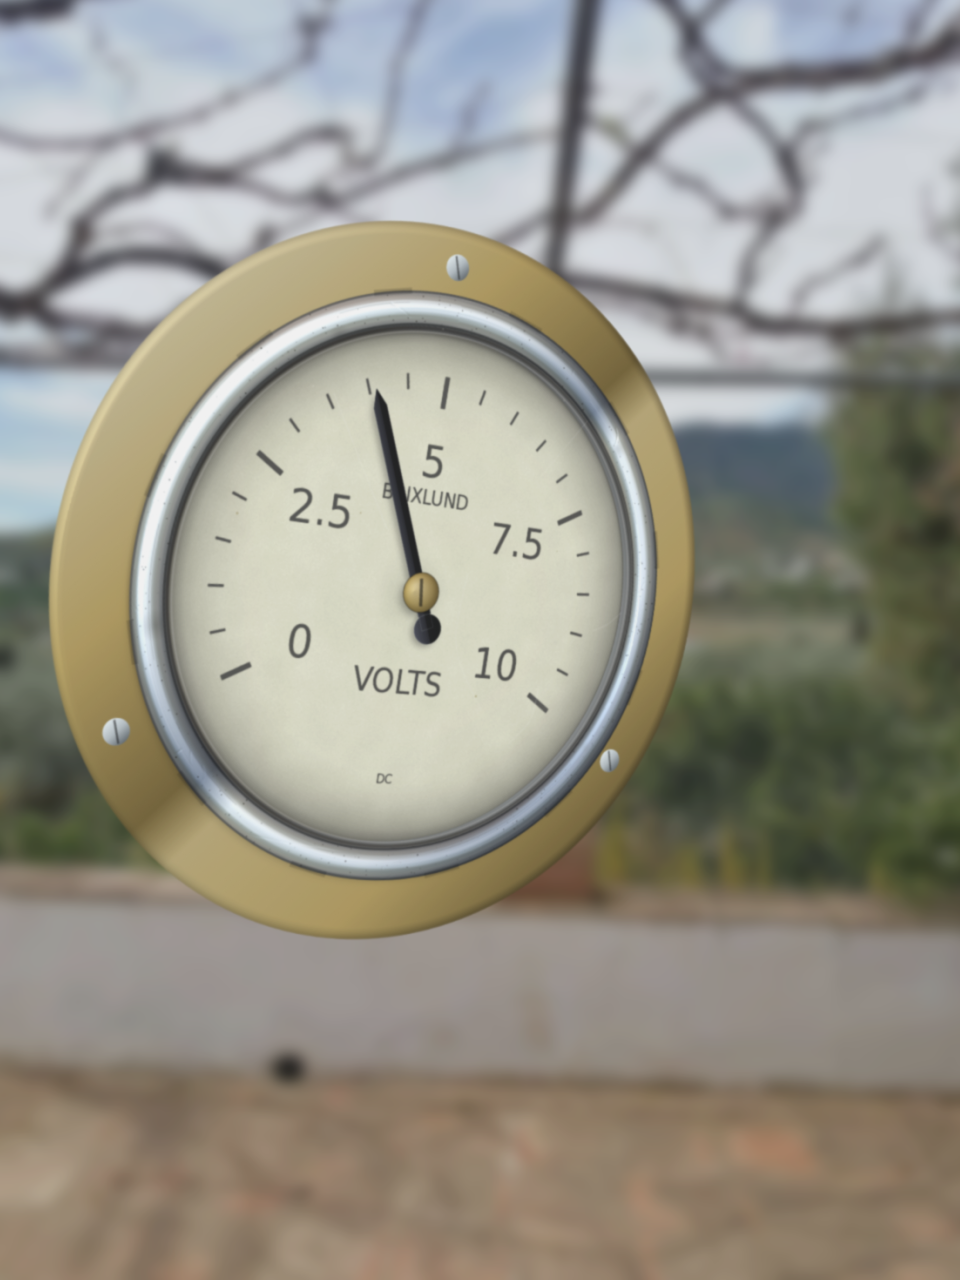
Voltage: {"value": 4, "unit": "V"}
